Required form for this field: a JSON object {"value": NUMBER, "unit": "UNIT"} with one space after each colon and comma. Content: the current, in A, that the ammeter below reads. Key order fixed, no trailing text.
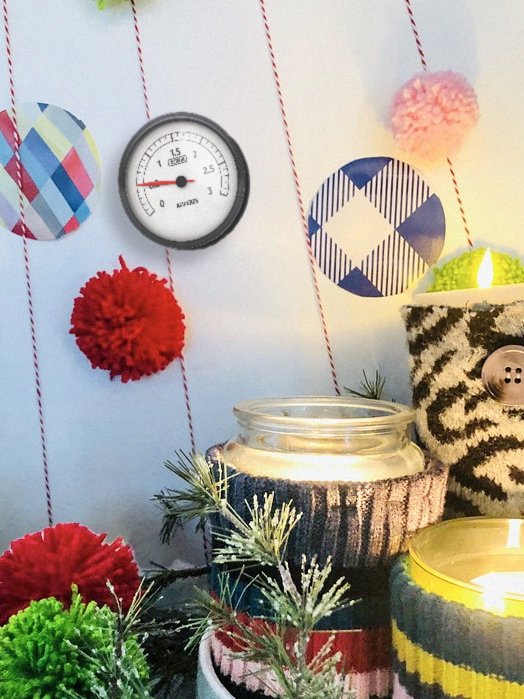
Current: {"value": 0.5, "unit": "A"}
